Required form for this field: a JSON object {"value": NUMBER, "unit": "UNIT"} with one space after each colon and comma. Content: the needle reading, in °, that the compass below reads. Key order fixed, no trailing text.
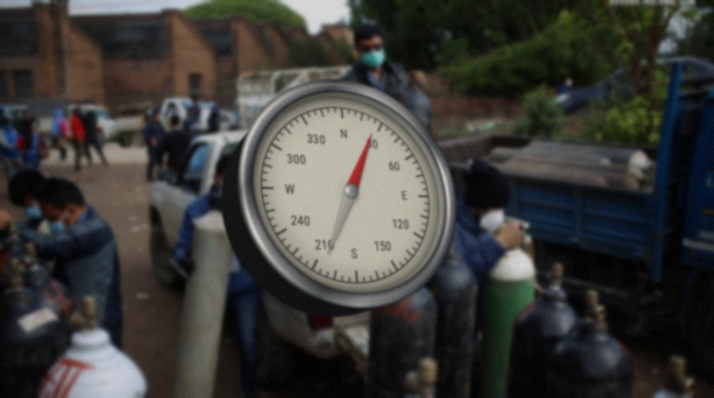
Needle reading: {"value": 25, "unit": "°"}
